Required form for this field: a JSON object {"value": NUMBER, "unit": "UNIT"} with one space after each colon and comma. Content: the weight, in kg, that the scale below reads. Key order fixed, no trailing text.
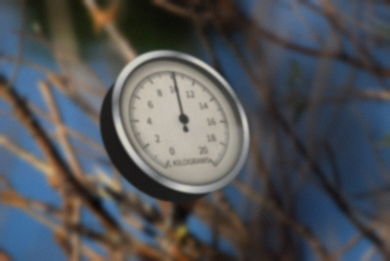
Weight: {"value": 10, "unit": "kg"}
